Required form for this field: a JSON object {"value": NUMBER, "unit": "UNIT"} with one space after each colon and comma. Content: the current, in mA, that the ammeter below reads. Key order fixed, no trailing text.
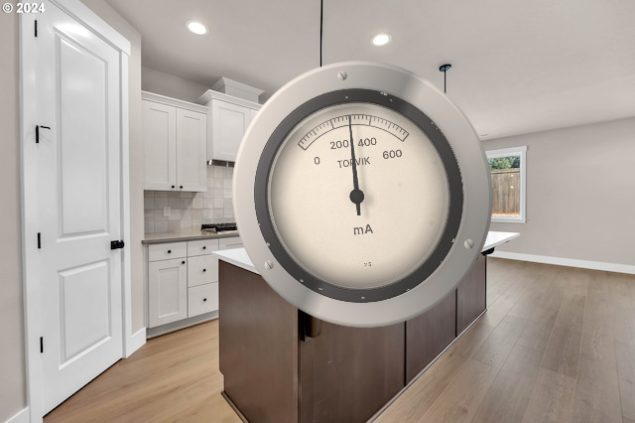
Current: {"value": 300, "unit": "mA"}
